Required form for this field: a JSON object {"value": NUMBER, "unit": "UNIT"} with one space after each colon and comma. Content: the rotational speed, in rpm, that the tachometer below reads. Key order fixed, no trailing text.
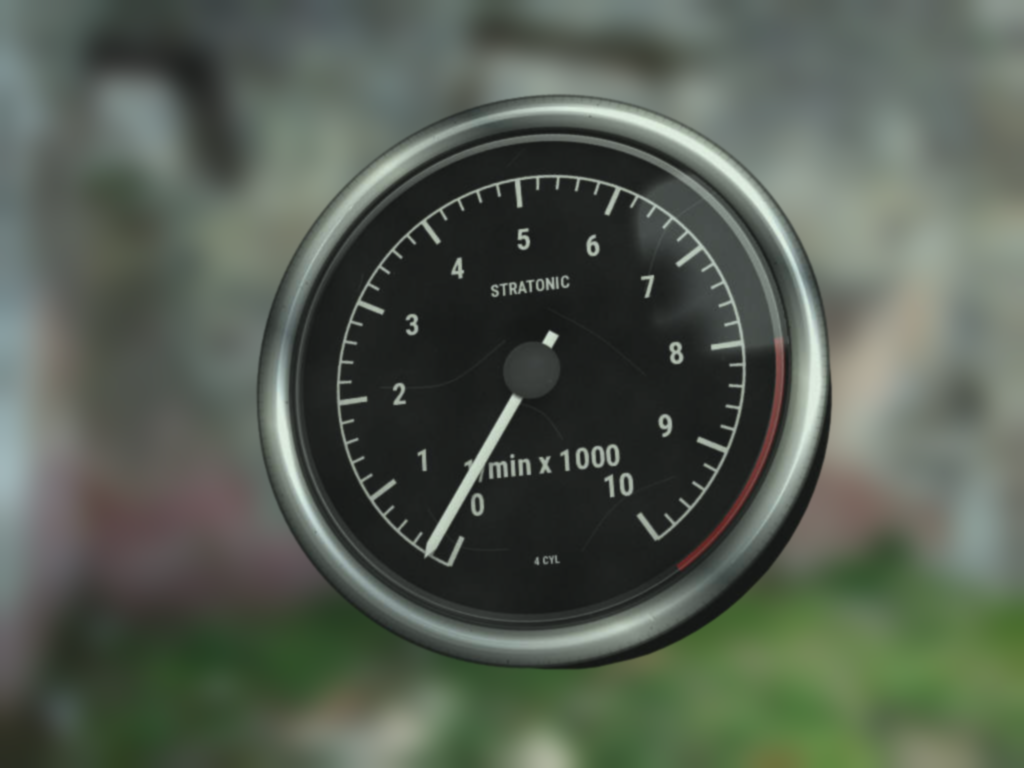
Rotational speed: {"value": 200, "unit": "rpm"}
